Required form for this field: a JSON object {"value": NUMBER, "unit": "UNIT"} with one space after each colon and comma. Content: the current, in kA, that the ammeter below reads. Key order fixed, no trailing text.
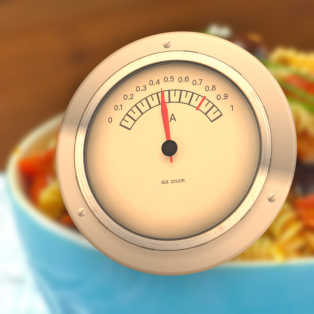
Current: {"value": 0.45, "unit": "kA"}
